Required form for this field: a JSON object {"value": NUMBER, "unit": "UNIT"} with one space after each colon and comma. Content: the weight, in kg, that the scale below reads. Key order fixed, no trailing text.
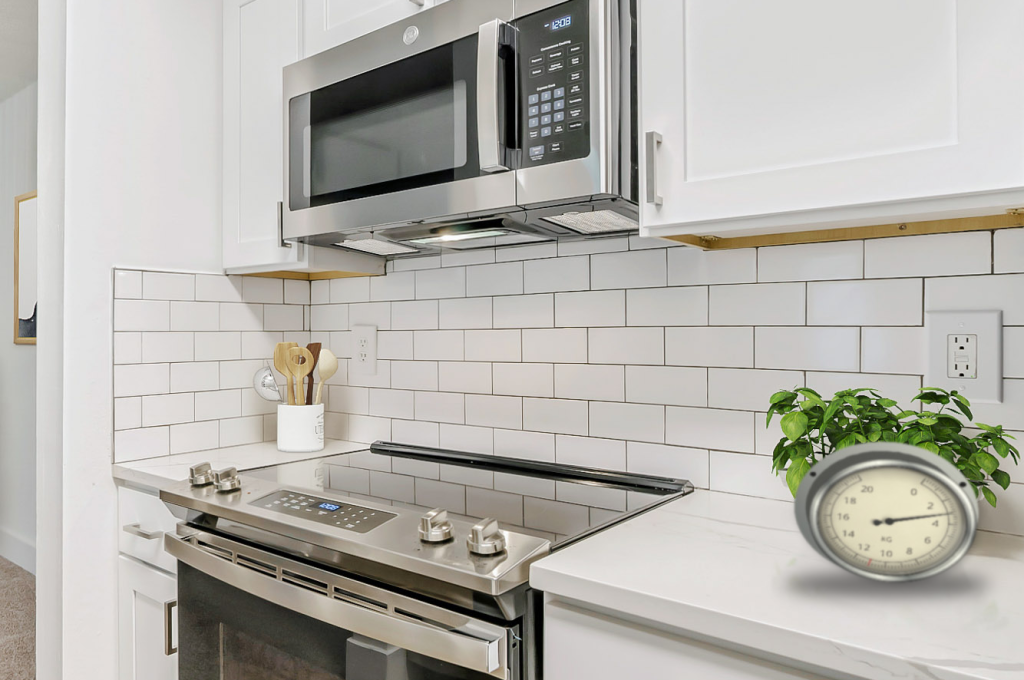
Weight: {"value": 3, "unit": "kg"}
